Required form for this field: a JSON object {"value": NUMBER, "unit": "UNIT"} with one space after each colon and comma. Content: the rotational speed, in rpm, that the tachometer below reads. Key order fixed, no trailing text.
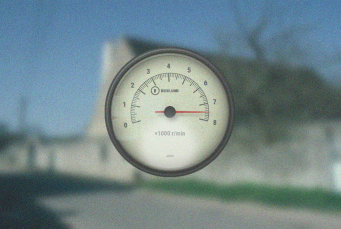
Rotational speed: {"value": 7500, "unit": "rpm"}
